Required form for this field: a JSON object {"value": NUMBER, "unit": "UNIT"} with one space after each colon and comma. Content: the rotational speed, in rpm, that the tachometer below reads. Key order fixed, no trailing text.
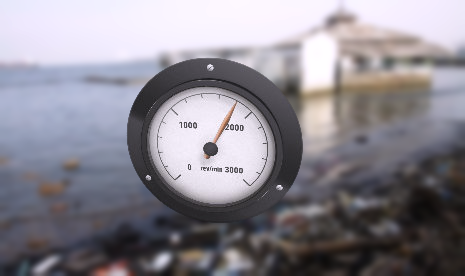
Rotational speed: {"value": 1800, "unit": "rpm"}
